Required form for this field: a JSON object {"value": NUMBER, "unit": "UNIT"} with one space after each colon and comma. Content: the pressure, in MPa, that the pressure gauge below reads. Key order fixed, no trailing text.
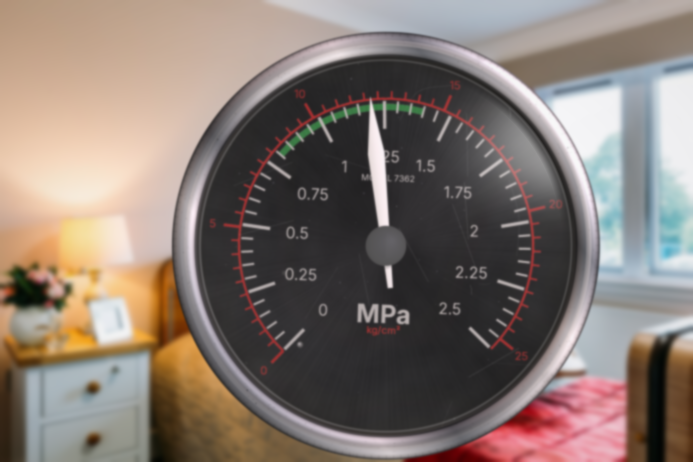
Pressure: {"value": 1.2, "unit": "MPa"}
